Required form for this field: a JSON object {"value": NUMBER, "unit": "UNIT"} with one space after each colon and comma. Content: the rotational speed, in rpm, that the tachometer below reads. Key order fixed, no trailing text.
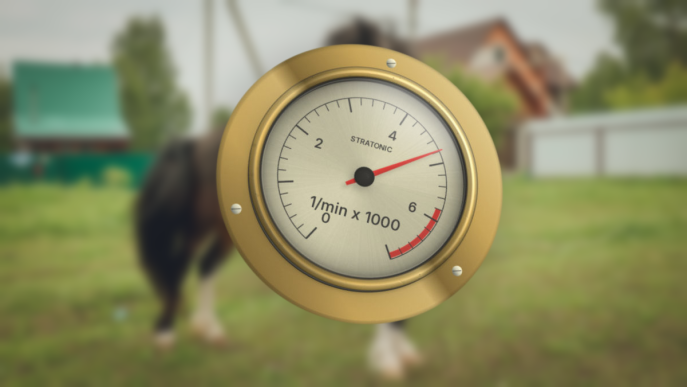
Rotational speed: {"value": 4800, "unit": "rpm"}
